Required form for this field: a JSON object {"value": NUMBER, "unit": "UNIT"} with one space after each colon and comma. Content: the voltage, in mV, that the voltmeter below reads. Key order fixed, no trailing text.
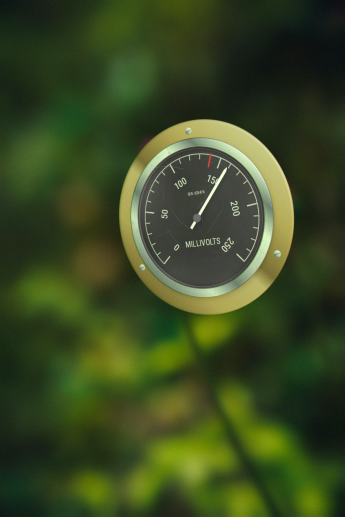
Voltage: {"value": 160, "unit": "mV"}
